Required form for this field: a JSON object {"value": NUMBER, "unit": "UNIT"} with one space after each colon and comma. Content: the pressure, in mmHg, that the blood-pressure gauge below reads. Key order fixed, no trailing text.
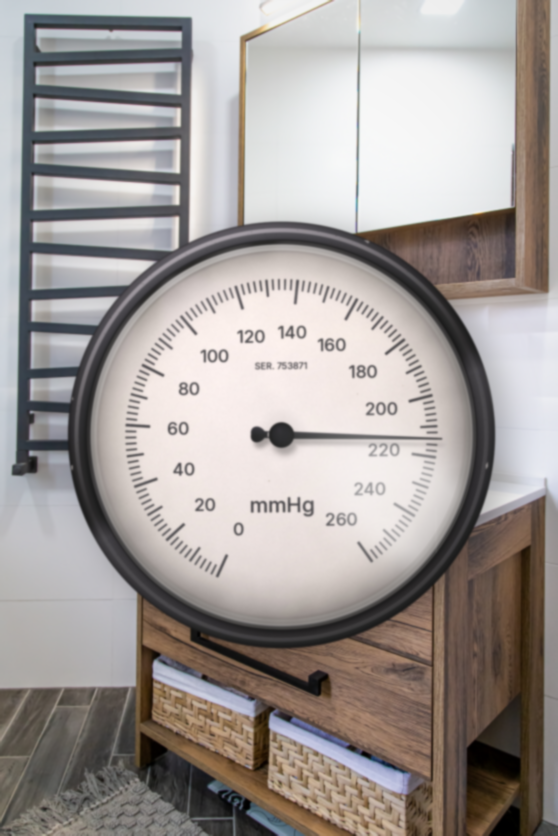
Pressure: {"value": 214, "unit": "mmHg"}
